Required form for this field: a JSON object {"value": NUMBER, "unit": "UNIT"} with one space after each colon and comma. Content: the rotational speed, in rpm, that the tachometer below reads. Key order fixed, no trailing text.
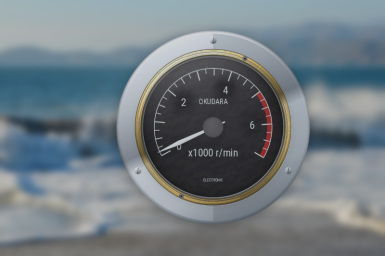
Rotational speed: {"value": 125, "unit": "rpm"}
